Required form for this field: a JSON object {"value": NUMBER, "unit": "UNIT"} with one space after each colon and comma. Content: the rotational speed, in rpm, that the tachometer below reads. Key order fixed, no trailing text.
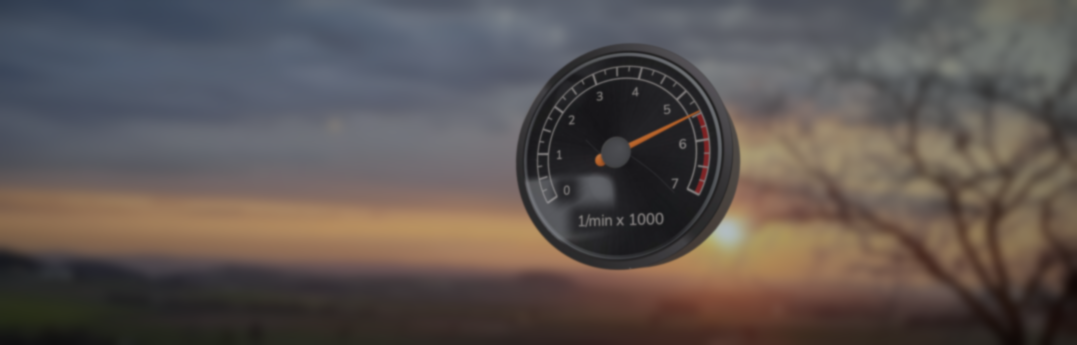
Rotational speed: {"value": 5500, "unit": "rpm"}
